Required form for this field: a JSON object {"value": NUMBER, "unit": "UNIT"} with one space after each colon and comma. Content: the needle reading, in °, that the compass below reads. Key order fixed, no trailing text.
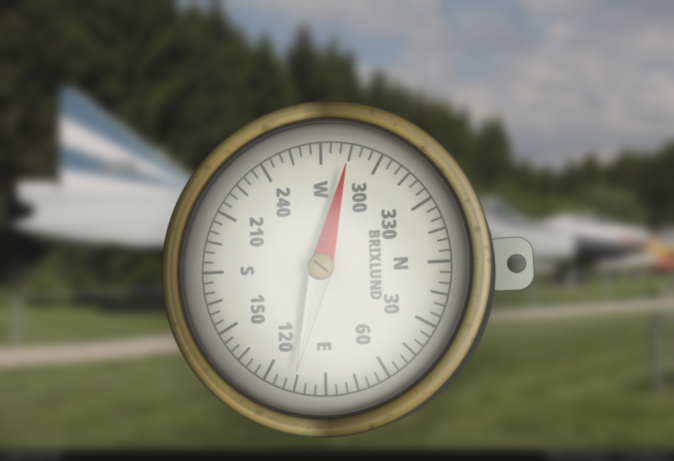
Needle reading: {"value": 285, "unit": "°"}
